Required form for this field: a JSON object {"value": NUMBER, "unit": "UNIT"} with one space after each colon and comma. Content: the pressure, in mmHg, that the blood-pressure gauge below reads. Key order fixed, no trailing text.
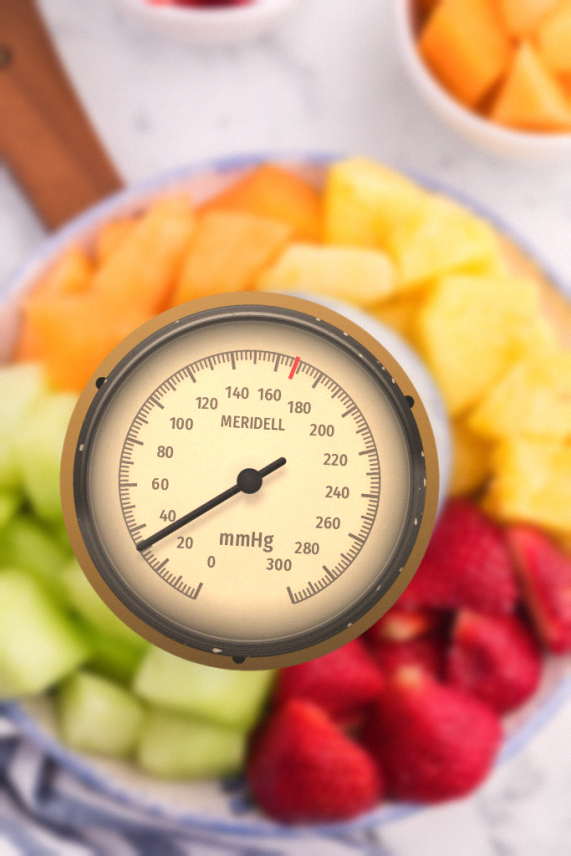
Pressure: {"value": 32, "unit": "mmHg"}
